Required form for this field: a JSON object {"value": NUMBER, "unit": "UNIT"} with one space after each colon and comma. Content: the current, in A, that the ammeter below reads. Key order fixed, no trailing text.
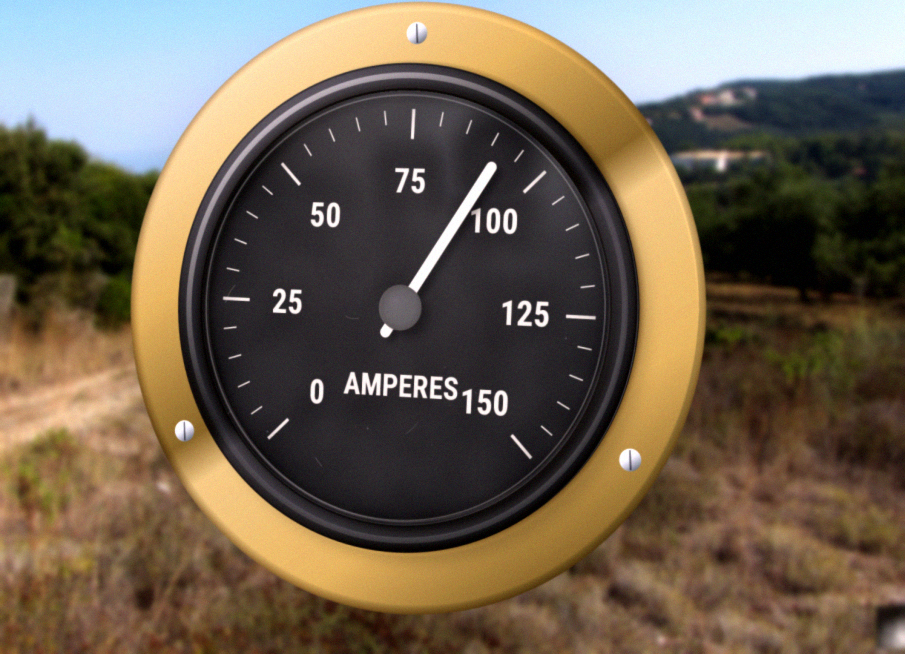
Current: {"value": 92.5, "unit": "A"}
